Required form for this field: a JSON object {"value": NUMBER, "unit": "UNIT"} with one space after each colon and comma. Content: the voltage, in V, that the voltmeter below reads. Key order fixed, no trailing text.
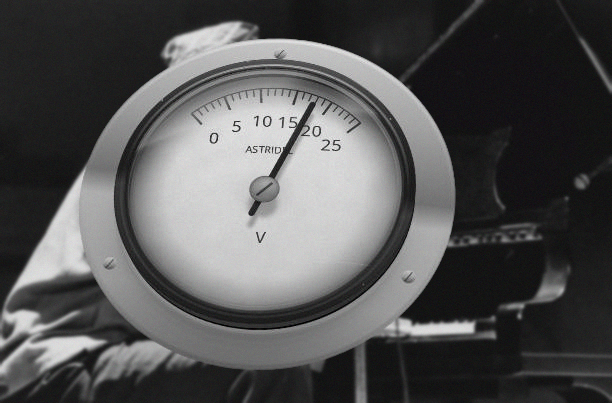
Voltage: {"value": 18, "unit": "V"}
